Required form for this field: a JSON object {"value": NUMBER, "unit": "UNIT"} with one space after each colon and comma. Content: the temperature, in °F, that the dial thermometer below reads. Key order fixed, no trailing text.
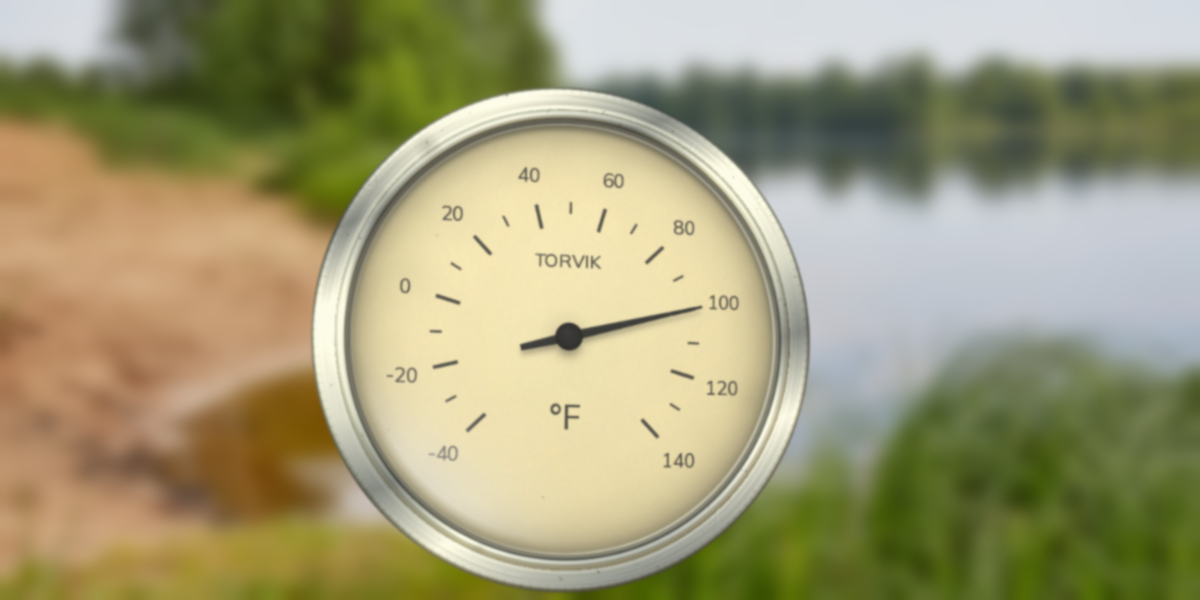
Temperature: {"value": 100, "unit": "°F"}
